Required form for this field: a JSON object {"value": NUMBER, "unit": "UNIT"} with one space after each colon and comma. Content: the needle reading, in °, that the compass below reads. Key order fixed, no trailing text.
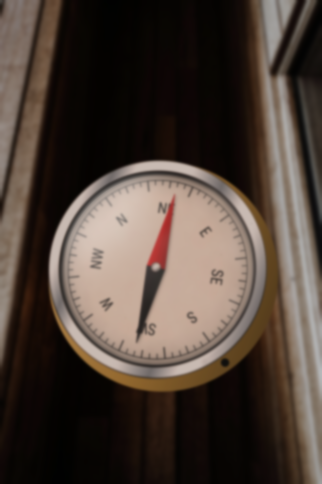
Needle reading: {"value": 50, "unit": "°"}
